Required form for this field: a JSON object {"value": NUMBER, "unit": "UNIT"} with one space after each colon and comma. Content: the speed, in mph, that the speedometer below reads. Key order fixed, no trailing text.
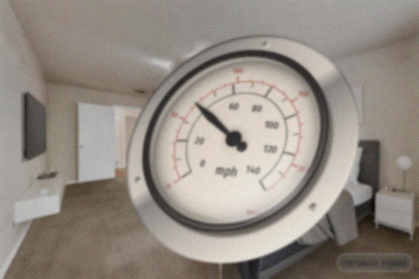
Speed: {"value": 40, "unit": "mph"}
